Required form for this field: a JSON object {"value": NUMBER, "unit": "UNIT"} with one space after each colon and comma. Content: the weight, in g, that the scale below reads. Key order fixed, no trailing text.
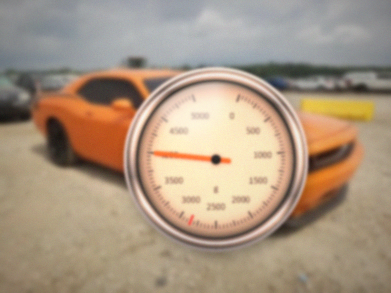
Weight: {"value": 4000, "unit": "g"}
